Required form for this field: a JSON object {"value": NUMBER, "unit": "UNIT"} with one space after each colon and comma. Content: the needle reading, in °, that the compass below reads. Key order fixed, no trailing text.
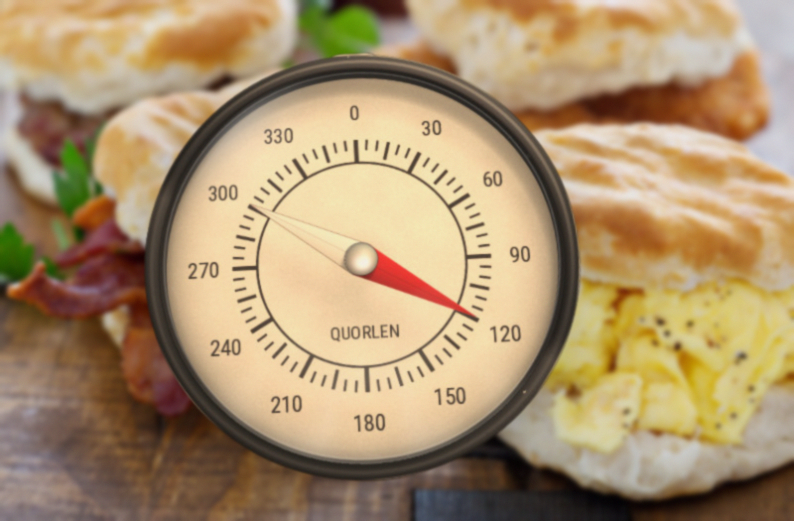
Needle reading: {"value": 120, "unit": "°"}
